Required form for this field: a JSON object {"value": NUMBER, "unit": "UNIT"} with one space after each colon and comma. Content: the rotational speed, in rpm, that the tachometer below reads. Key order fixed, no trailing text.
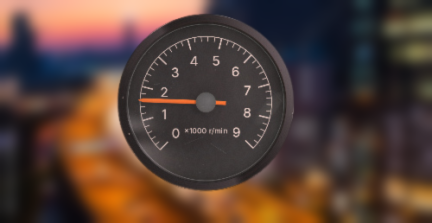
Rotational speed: {"value": 1600, "unit": "rpm"}
